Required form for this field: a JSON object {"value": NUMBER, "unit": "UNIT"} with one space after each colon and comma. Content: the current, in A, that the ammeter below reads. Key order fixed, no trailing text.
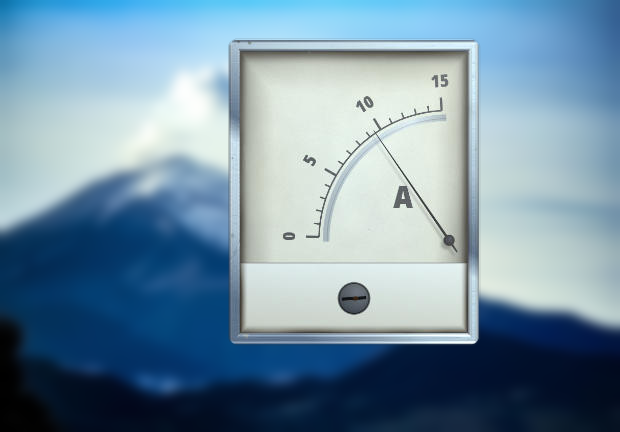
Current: {"value": 9.5, "unit": "A"}
